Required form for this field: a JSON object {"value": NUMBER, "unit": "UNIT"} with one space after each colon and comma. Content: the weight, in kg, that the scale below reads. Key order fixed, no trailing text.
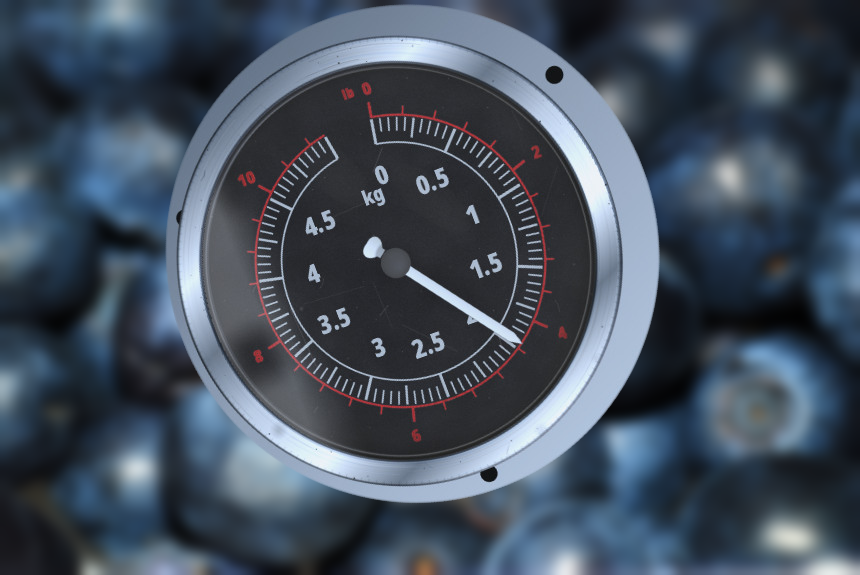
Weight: {"value": 1.95, "unit": "kg"}
